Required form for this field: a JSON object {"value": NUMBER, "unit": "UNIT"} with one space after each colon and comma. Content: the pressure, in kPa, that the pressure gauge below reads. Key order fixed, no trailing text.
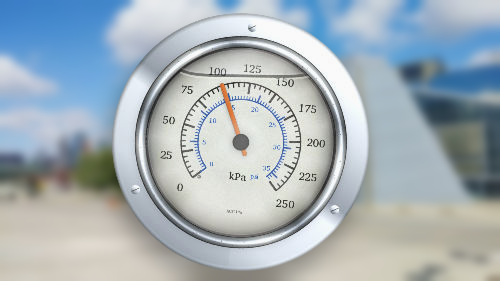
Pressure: {"value": 100, "unit": "kPa"}
